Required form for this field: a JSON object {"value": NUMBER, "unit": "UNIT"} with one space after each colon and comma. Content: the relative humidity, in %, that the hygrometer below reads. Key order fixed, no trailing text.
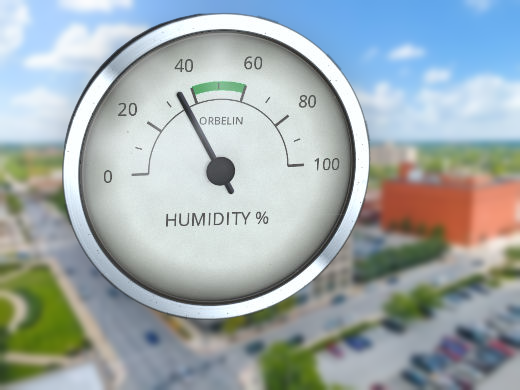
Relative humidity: {"value": 35, "unit": "%"}
